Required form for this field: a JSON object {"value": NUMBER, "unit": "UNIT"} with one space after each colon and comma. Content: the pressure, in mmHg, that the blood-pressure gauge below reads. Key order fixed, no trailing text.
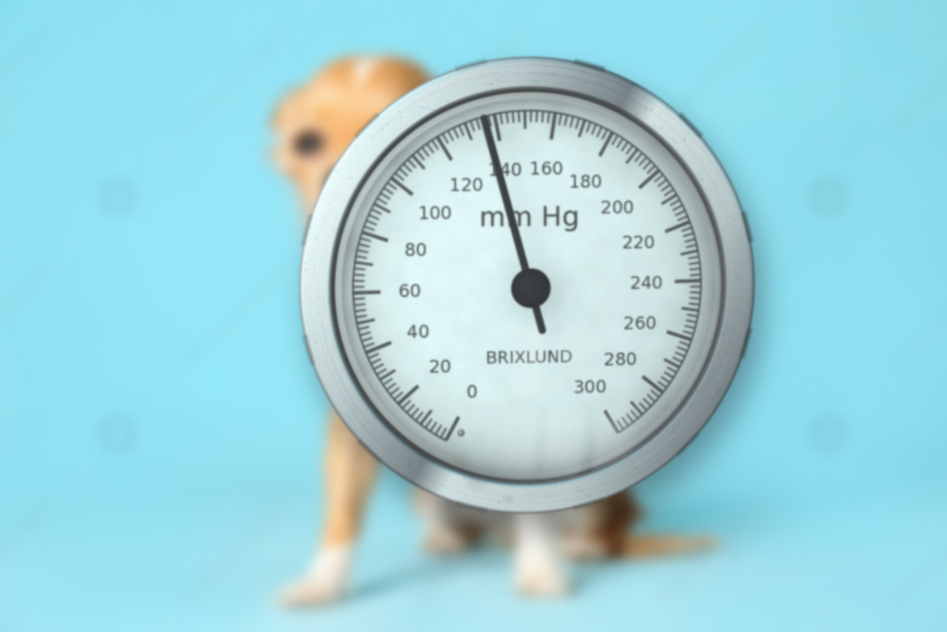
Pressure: {"value": 136, "unit": "mmHg"}
